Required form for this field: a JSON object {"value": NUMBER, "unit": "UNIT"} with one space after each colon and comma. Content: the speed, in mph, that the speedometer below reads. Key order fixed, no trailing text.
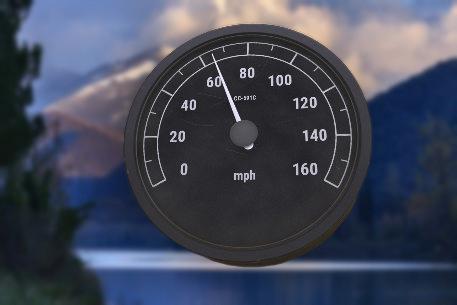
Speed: {"value": 65, "unit": "mph"}
